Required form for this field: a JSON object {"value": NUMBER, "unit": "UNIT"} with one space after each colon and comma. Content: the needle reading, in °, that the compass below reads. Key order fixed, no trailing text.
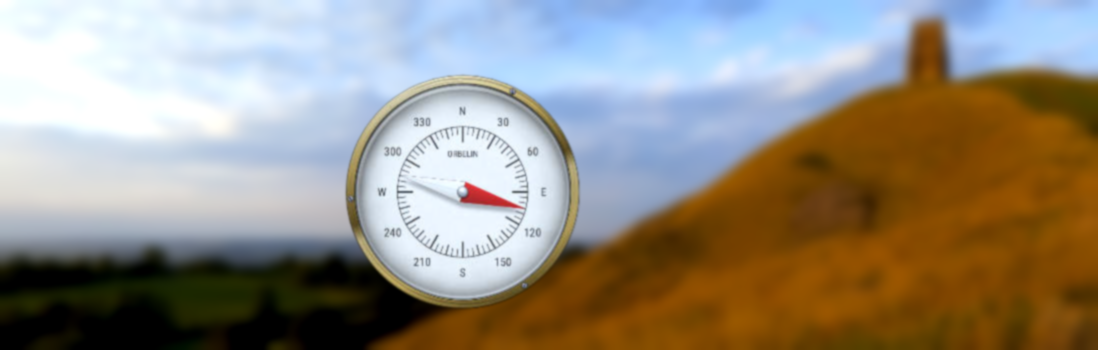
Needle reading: {"value": 105, "unit": "°"}
